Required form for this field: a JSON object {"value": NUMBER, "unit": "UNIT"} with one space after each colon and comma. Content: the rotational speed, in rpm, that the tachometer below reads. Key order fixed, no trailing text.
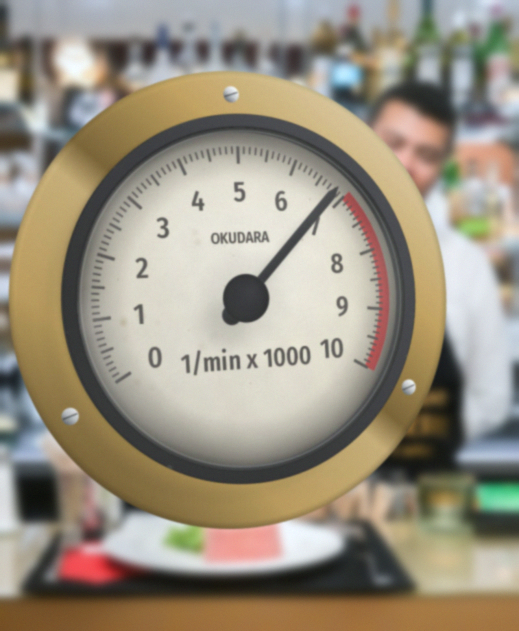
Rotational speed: {"value": 6800, "unit": "rpm"}
